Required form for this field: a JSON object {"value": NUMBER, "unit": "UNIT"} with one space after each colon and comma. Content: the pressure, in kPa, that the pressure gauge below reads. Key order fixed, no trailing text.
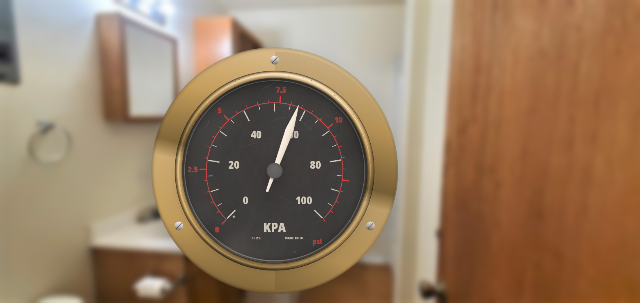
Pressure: {"value": 57.5, "unit": "kPa"}
